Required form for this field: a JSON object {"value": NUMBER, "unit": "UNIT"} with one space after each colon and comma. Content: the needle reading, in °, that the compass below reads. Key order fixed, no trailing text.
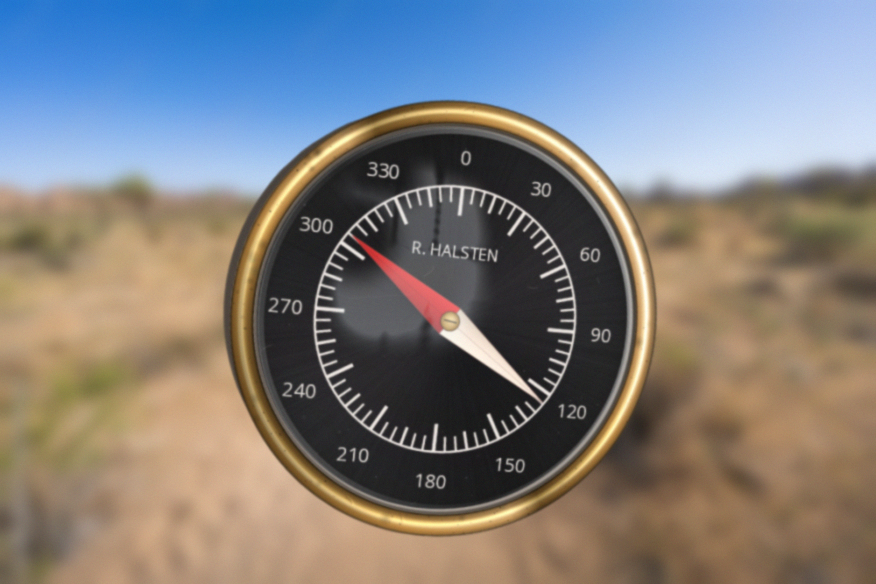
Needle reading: {"value": 305, "unit": "°"}
